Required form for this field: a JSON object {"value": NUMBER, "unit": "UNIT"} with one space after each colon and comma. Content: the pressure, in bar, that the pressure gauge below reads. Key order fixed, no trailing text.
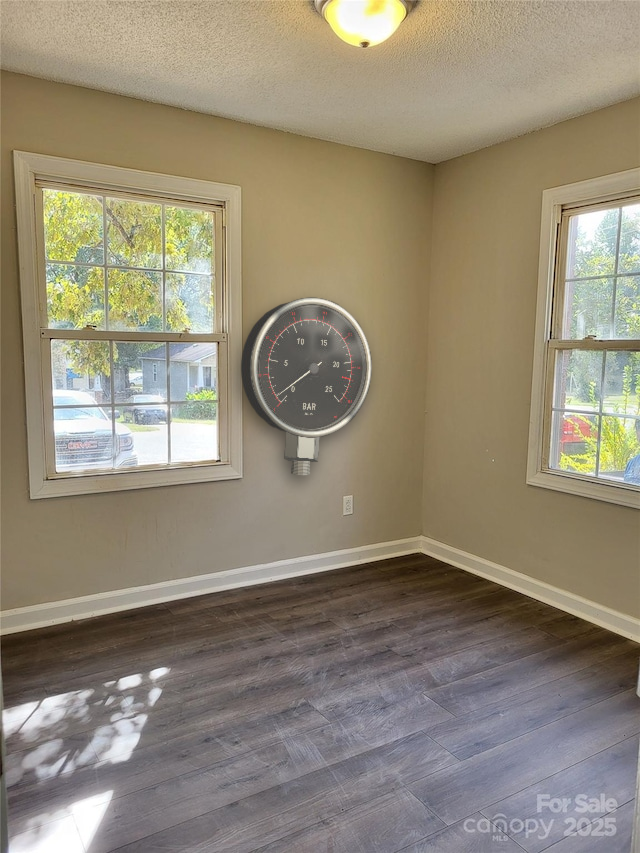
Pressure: {"value": 1, "unit": "bar"}
